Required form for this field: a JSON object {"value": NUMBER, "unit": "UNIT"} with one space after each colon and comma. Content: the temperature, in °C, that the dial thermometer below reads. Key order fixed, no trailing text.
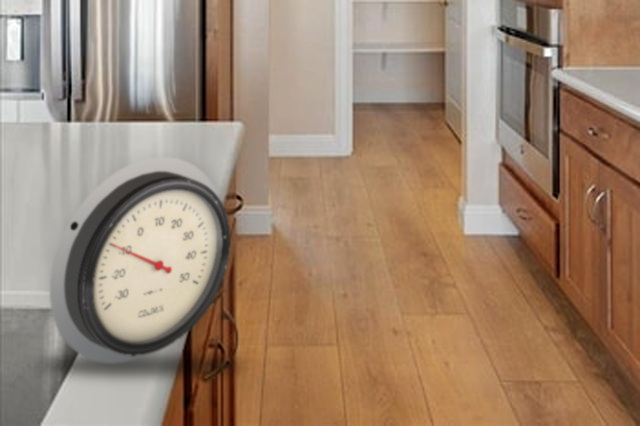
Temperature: {"value": -10, "unit": "°C"}
